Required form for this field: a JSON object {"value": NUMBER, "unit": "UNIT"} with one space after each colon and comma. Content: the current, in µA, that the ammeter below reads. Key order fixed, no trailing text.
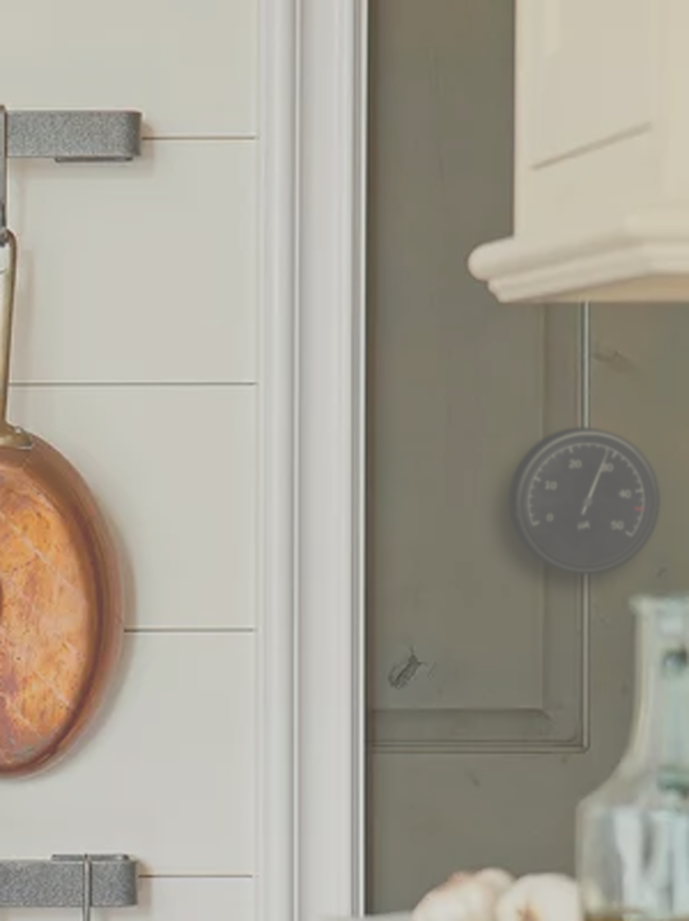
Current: {"value": 28, "unit": "µA"}
